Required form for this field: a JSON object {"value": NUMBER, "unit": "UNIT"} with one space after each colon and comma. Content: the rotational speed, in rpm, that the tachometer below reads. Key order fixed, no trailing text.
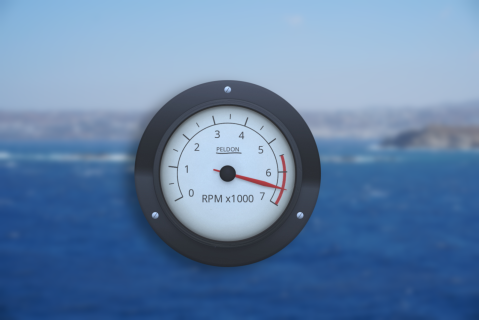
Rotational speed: {"value": 6500, "unit": "rpm"}
